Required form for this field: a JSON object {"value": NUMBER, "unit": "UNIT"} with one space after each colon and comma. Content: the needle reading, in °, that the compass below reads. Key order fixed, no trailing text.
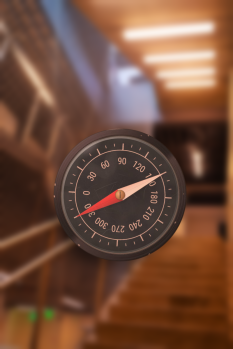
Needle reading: {"value": 330, "unit": "°"}
